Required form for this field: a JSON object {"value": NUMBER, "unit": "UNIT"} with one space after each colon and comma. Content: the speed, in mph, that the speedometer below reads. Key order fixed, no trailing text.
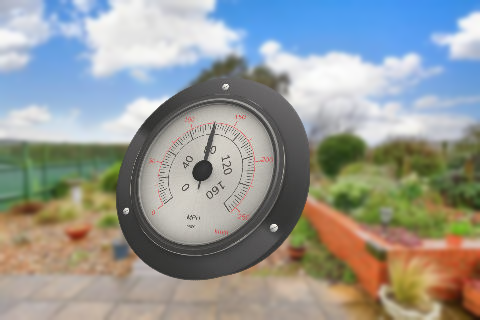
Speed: {"value": 80, "unit": "mph"}
